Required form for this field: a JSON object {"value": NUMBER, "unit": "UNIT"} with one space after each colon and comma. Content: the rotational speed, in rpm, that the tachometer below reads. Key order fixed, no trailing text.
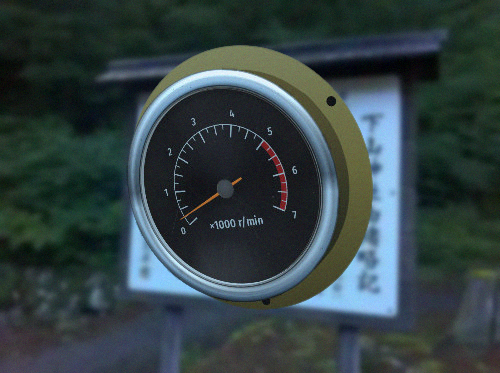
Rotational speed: {"value": 250, "unit": "rpm"}
